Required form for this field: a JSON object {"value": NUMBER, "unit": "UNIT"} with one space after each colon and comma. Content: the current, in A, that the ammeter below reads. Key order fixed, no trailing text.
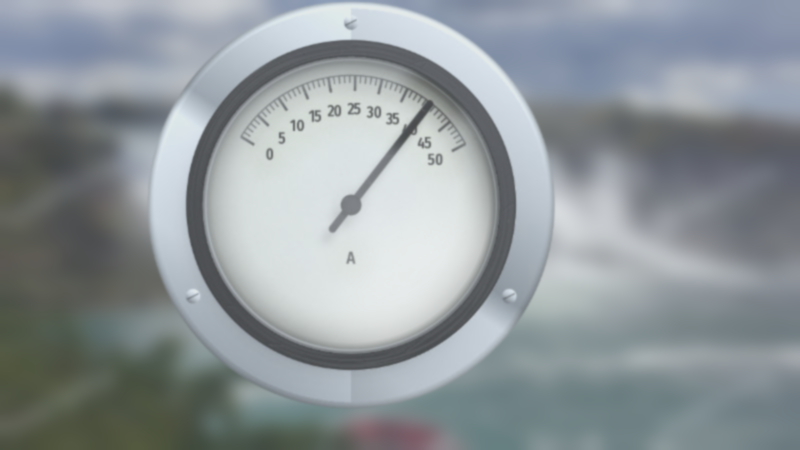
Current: {"value": 40, "unit": "A"}
